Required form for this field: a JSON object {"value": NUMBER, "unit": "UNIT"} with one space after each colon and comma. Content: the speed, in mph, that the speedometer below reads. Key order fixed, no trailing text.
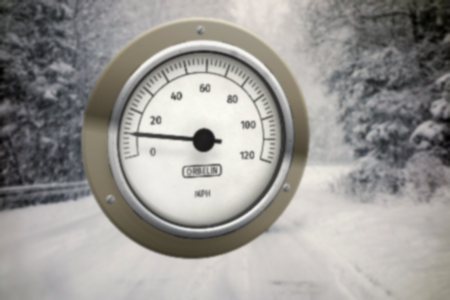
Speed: {"value": 10, "unit": "mph"}
